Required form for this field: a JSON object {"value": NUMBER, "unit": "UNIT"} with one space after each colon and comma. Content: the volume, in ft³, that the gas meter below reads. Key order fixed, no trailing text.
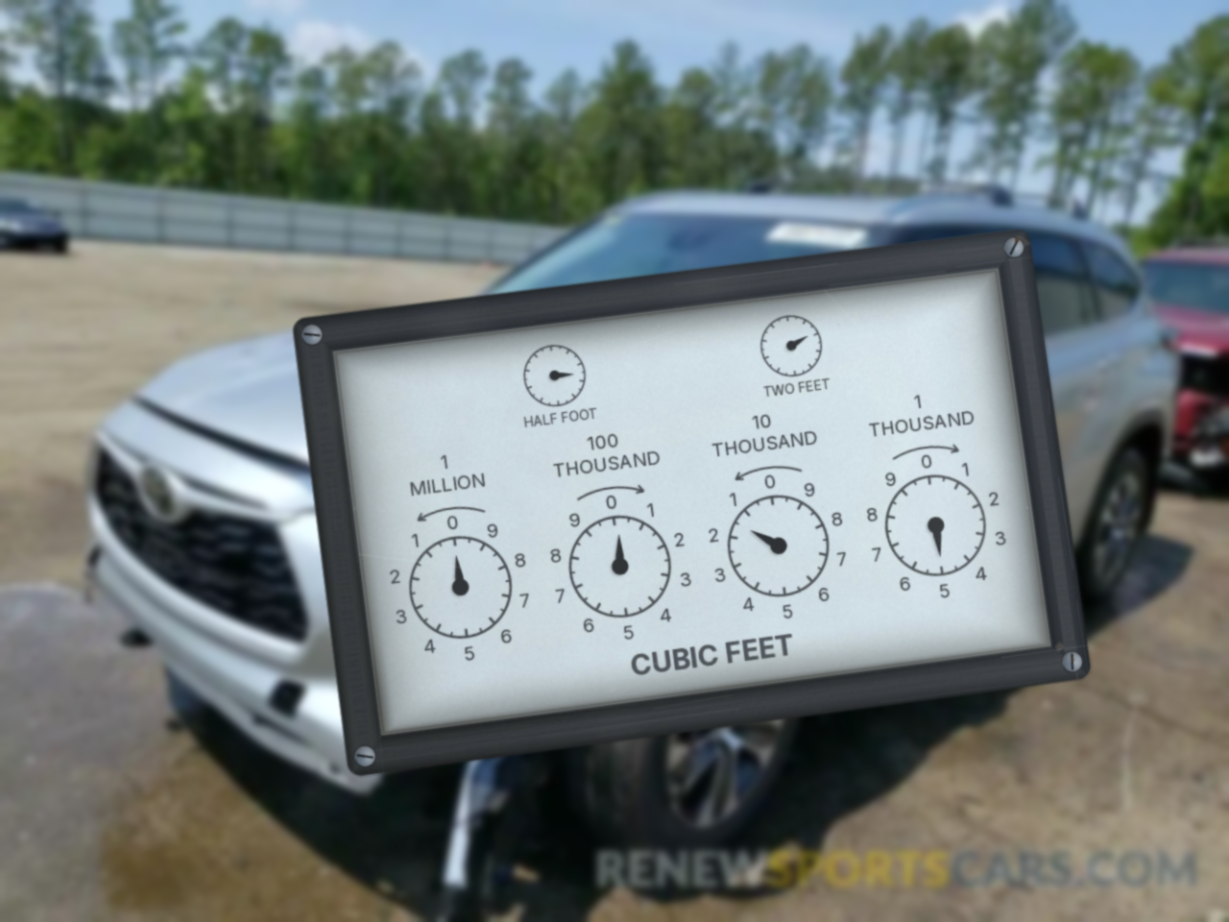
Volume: {"value": 1500, "unit": "ft³"}
